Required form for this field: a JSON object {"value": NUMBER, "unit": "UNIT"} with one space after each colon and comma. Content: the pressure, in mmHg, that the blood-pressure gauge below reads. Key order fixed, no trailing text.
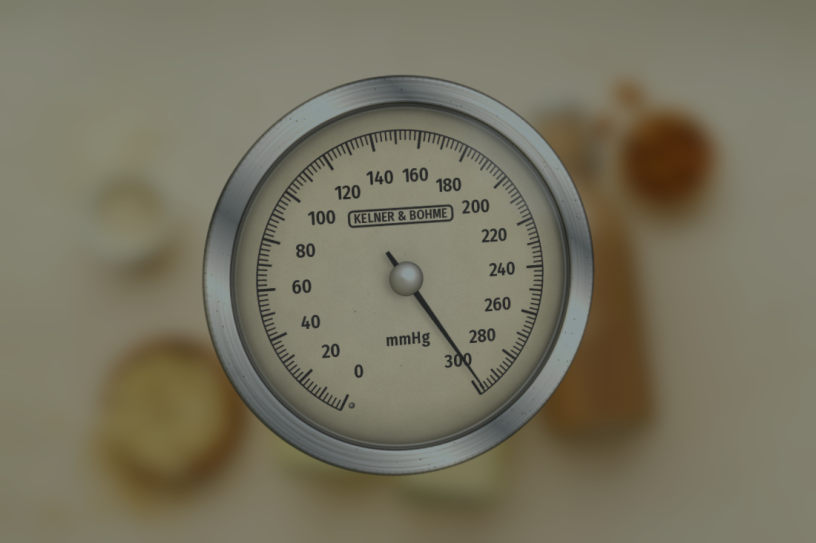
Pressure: {"value": 298, "unit": "mmHg"}
